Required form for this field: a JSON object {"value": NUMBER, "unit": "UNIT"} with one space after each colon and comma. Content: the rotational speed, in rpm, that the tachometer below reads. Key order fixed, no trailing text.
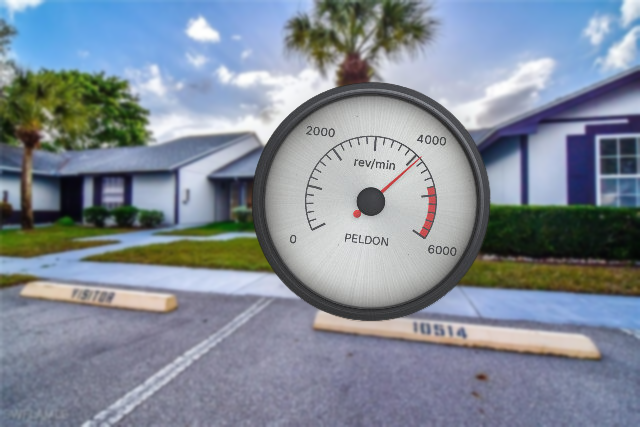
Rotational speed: {"value": 4100, "unit": "rpm"}
